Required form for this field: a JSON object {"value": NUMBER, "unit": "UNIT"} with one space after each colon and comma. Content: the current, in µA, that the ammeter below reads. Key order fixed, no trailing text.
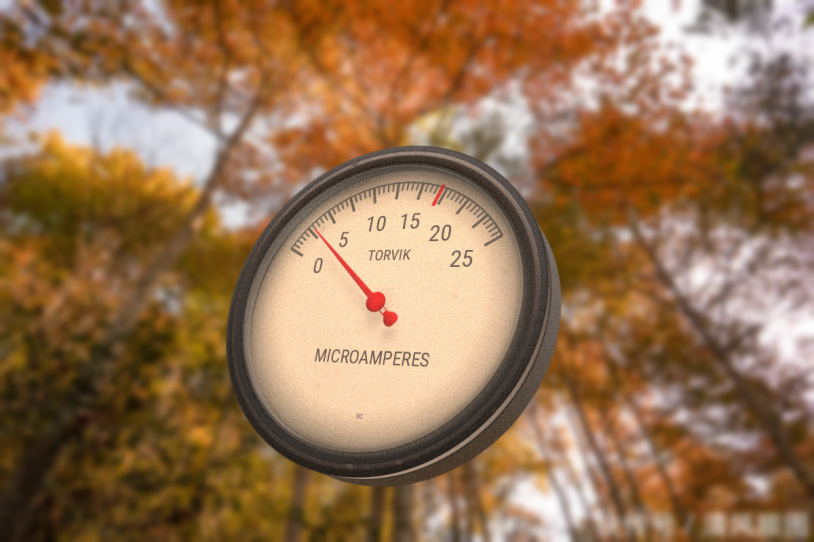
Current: {"value": 3, "unit": "µA"}
